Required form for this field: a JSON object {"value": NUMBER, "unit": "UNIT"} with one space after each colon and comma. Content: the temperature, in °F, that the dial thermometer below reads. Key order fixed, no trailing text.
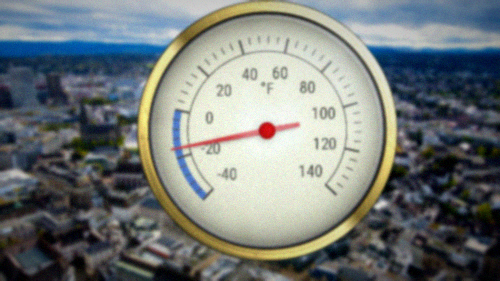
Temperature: {"value": -16, "unit": "°F"}
